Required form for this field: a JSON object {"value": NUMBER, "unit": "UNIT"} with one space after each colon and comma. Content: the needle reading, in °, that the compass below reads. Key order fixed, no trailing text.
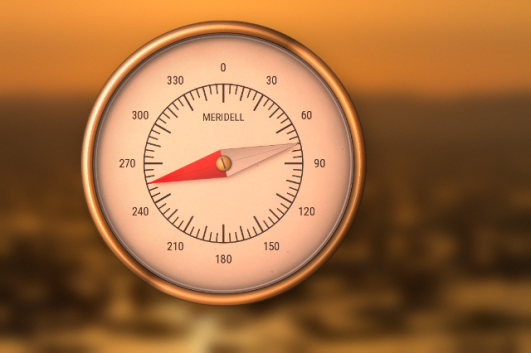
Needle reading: {"value": 255, "unit": "°"}
